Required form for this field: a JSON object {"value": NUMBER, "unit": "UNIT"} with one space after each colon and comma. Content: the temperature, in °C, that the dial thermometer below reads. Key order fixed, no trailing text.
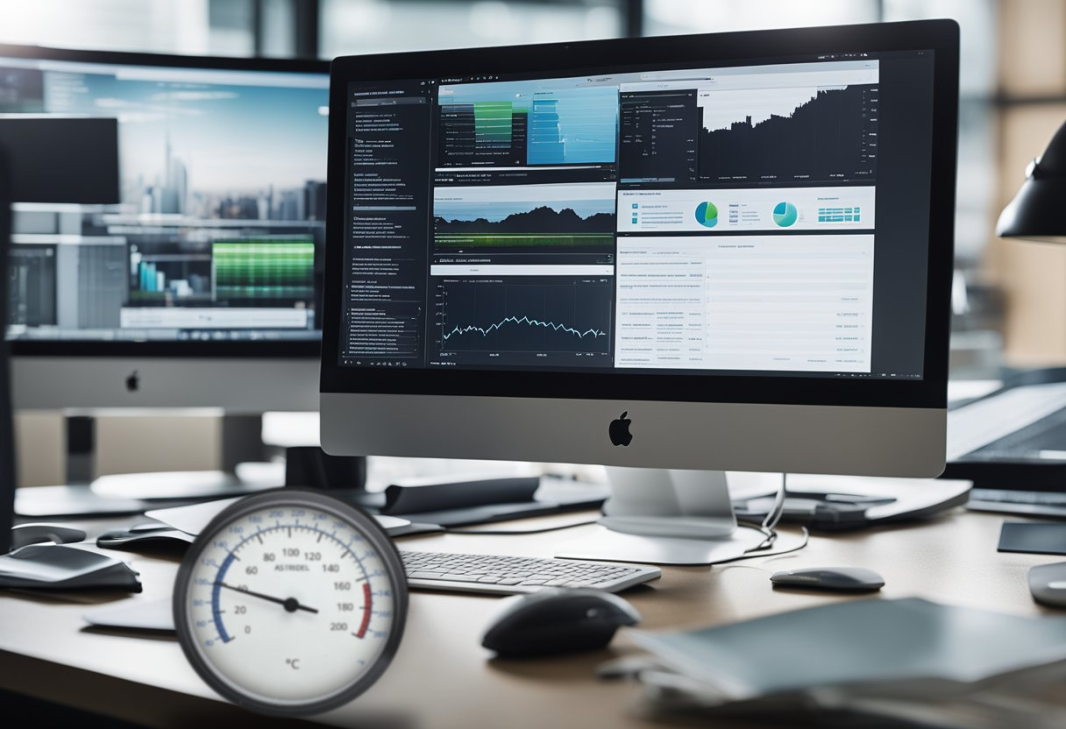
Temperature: {"value": 40, "unit": "°C"}
